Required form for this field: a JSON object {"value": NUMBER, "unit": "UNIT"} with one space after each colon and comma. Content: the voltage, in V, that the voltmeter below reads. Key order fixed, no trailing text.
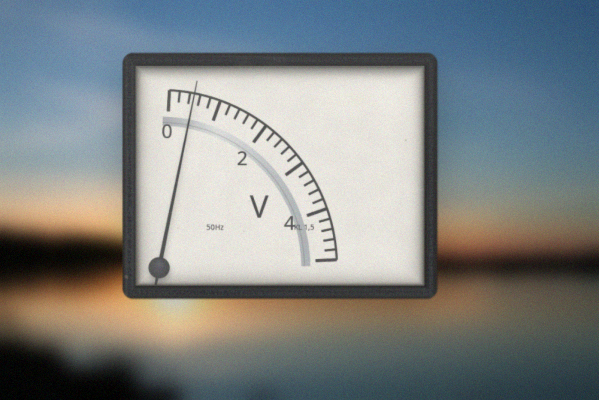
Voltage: {"value": 0.5, "unit": "V"}
